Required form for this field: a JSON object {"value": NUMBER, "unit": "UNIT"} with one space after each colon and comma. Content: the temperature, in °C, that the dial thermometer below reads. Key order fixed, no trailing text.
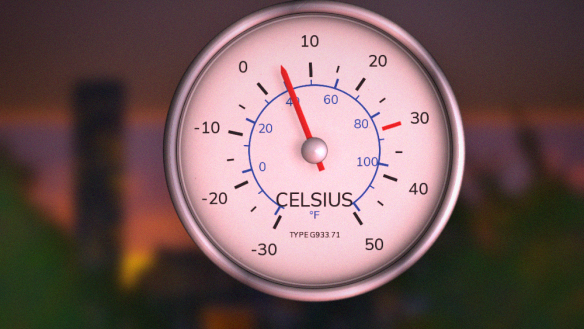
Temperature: {"value": 5, "unit": "°C"}
